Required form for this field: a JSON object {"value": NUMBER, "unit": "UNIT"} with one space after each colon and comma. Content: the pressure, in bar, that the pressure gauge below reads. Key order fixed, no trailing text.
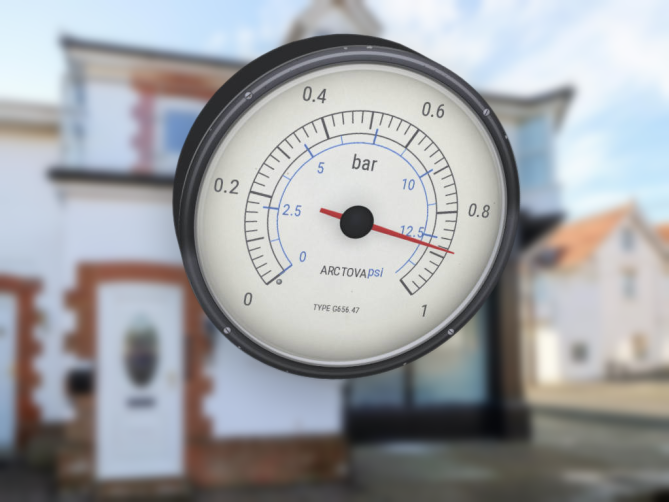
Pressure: {"value": 0.88, "unit": "bar"}
